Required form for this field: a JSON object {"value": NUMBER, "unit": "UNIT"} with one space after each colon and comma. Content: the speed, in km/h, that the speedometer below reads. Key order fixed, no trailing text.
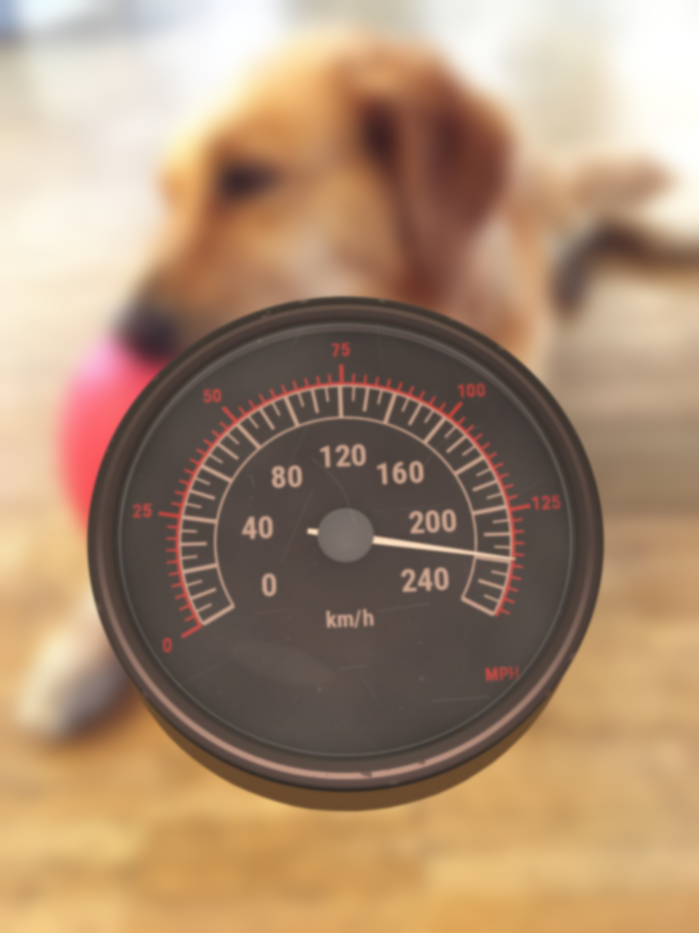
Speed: {"value": 220, "unit": "km/h"}
